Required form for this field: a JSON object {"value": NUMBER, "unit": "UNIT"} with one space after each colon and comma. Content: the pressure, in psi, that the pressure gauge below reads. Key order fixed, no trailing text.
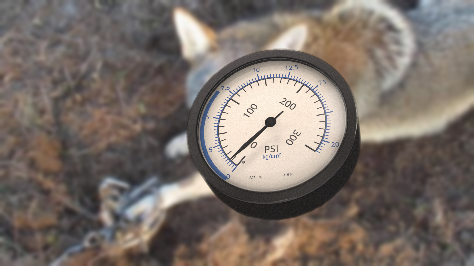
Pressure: {"value": 10, "unit": "psi"}
